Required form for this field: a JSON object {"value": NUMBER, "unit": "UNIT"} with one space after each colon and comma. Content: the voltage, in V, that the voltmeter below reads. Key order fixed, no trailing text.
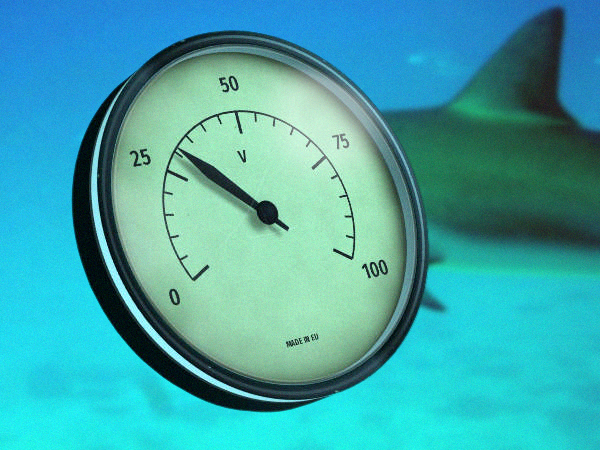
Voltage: {"value": 30, "unit": "V"}
